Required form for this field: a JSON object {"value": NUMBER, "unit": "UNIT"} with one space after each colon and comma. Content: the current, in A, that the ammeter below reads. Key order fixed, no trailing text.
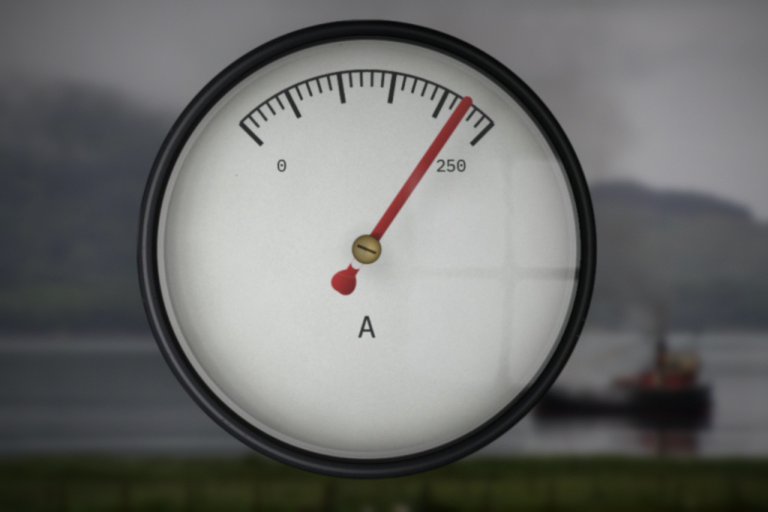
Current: {"value": 220, "unit": "A"}
